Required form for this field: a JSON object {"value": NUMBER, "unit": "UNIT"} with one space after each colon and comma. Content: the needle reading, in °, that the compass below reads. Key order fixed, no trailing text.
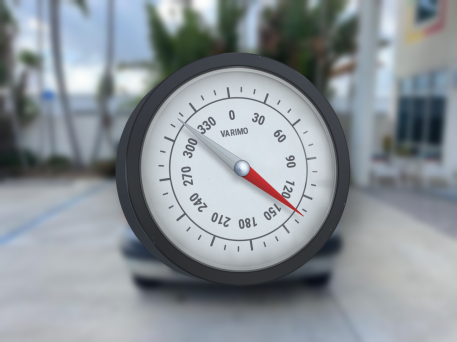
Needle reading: {"value": 135, "unit": "°"}
